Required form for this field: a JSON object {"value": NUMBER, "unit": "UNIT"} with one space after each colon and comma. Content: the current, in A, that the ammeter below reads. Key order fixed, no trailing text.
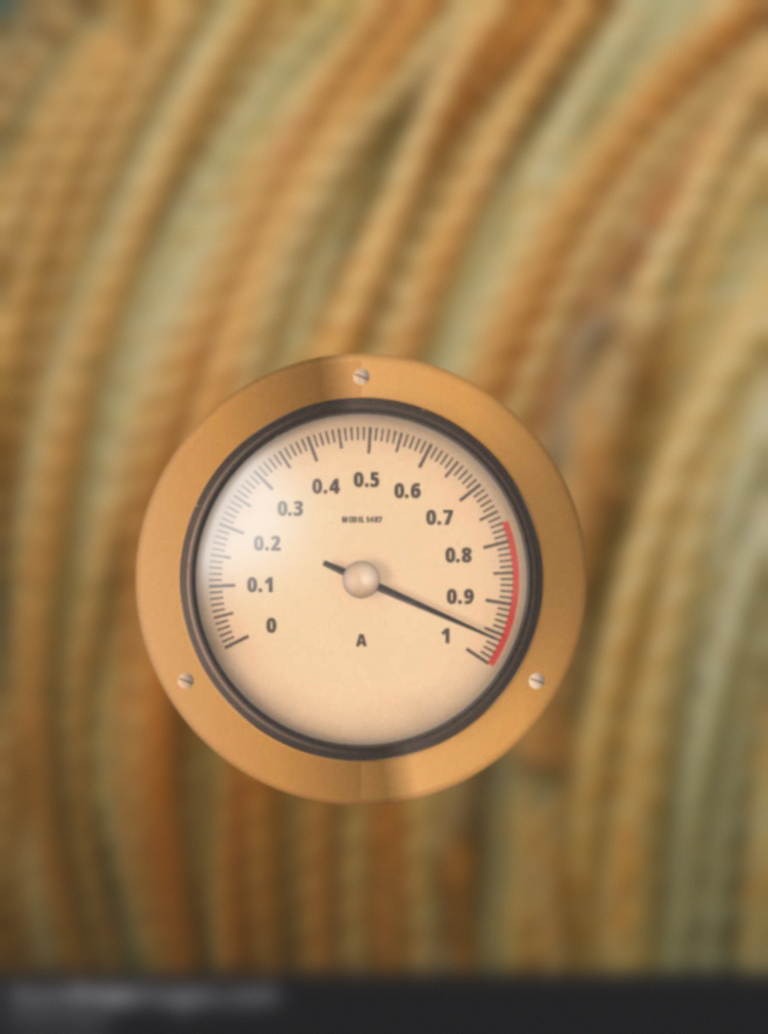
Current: {"value": 0.96, "unit": "A"}
